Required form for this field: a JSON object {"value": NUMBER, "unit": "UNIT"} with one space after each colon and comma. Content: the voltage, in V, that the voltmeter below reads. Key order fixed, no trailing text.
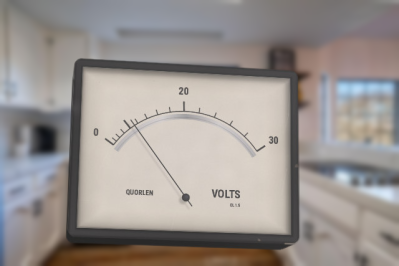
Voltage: {"value": 11, "unit": "V"}
